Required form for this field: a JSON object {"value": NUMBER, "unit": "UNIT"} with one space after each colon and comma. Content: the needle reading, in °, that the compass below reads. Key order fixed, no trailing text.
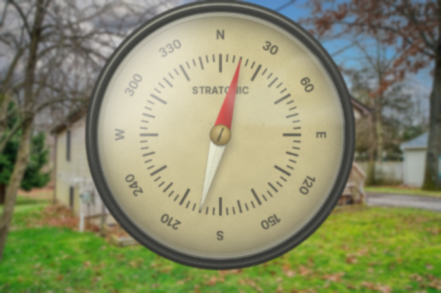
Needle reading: {"value": 15, "unit": "°"}
